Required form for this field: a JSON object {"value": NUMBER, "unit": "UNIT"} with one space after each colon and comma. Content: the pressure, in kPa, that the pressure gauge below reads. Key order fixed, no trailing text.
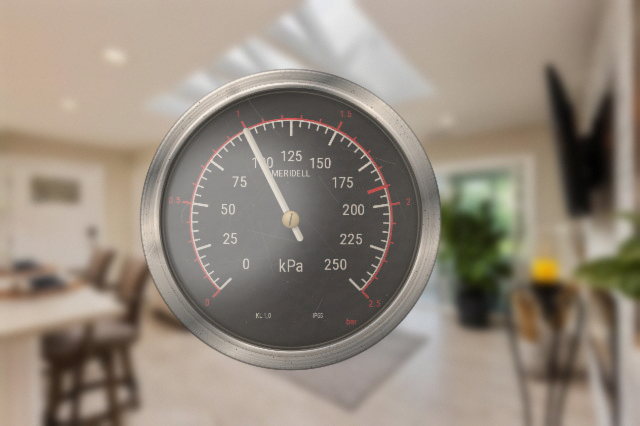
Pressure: {"value": 100, "unit": "kPa"}
